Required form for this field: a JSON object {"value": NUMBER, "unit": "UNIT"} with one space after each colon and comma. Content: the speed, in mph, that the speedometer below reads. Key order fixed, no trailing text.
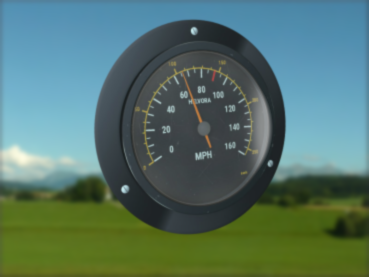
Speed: {"value": 65, "unit": "mph"}
